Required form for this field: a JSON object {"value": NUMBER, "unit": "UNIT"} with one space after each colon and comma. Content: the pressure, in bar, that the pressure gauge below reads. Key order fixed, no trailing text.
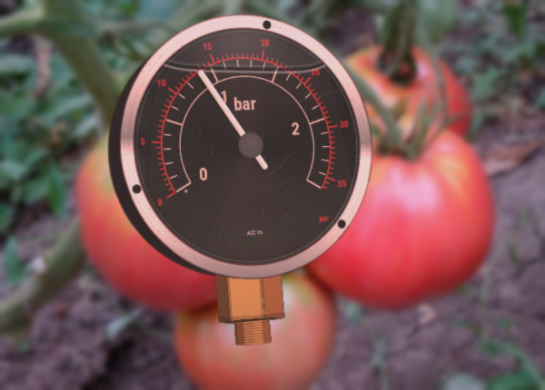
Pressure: {"value": 0.9, "unit": "bar"}
